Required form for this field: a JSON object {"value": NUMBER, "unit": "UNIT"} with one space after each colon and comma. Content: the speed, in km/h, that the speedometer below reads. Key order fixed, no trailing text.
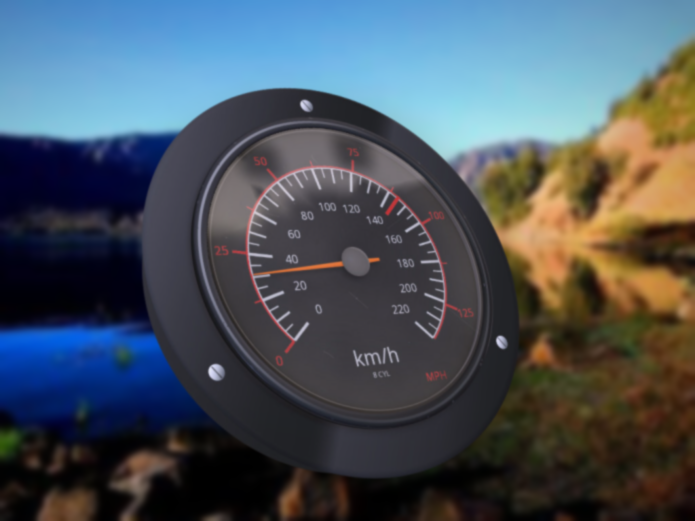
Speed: {"value": 30, "unit": "km/h"}
